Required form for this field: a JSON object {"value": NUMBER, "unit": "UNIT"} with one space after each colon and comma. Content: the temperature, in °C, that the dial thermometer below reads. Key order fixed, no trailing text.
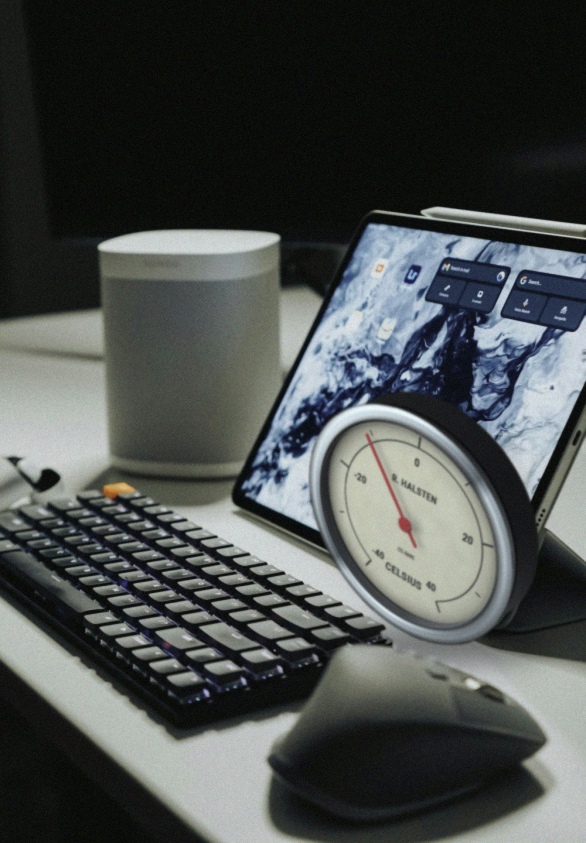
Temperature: {"value": -10, "unit": "°C"}
